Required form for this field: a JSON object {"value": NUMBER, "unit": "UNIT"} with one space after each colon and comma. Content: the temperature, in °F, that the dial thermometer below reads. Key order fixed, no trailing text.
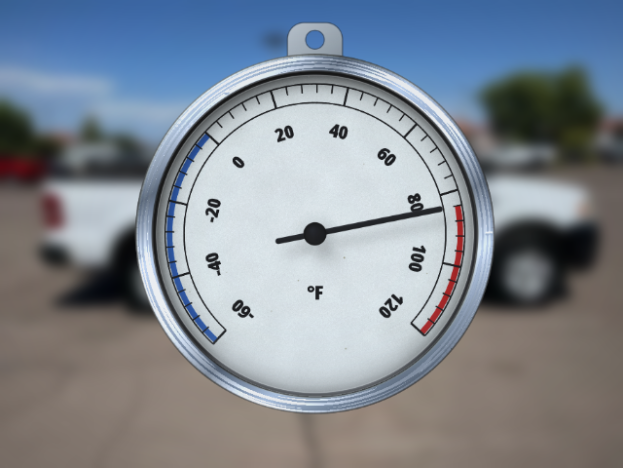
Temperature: {"value": 84, "unit": "°F"}
